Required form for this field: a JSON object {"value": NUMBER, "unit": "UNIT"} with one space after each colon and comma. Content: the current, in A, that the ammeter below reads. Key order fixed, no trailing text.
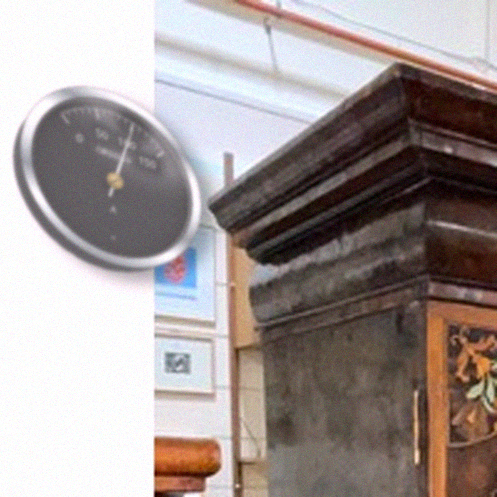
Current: {"value": 100, "unit": "A"}
